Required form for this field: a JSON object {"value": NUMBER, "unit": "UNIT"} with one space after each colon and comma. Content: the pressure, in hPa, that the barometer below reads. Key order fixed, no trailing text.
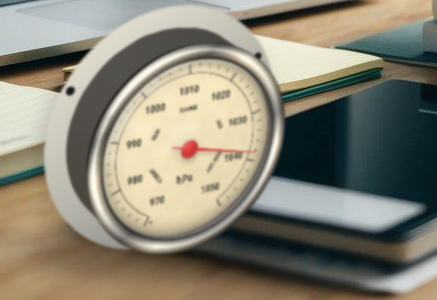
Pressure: {"value": 1038, "unit": "hPa"}
